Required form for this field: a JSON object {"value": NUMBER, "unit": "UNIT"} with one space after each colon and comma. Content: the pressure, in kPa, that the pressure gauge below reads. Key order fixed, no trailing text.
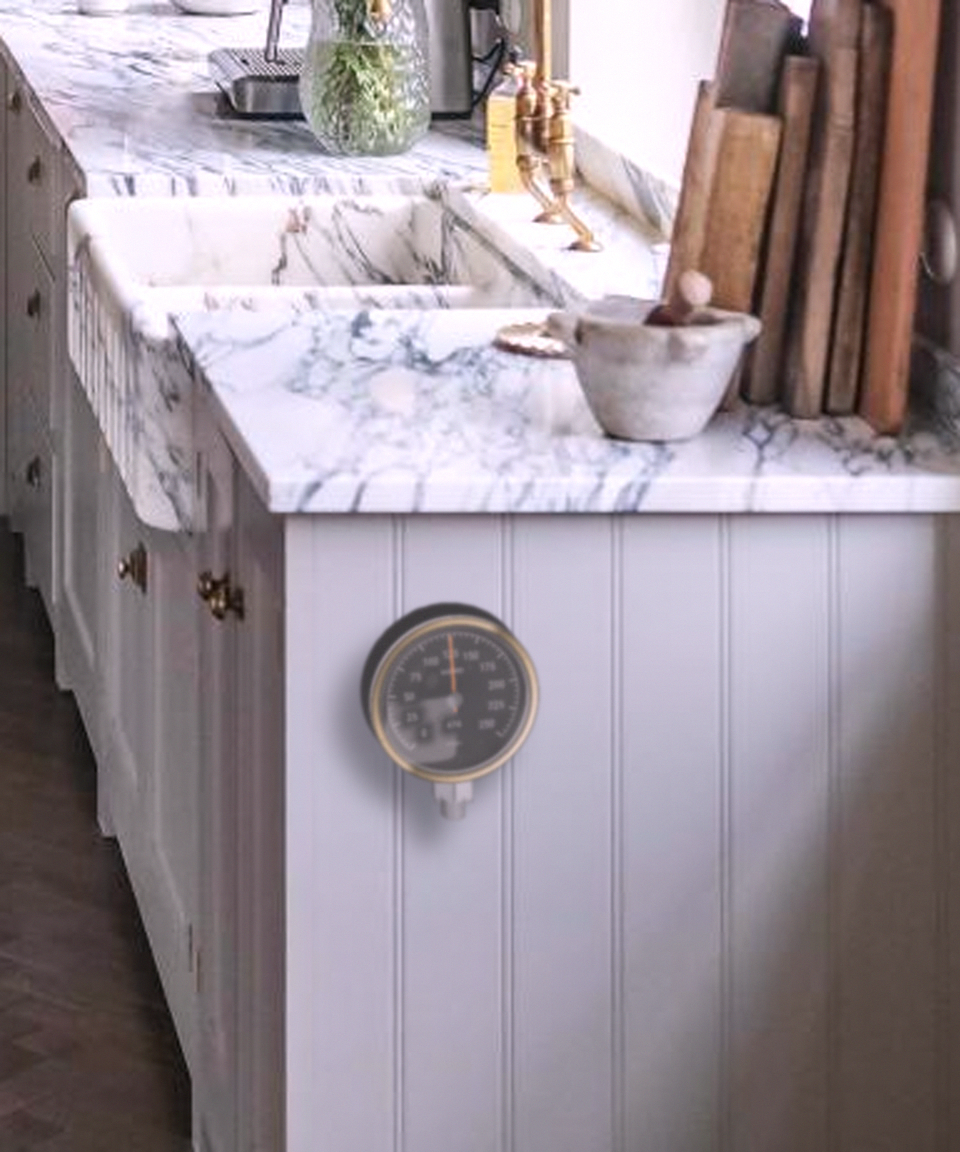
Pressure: {"value": 125, "unit": "kPa"}
